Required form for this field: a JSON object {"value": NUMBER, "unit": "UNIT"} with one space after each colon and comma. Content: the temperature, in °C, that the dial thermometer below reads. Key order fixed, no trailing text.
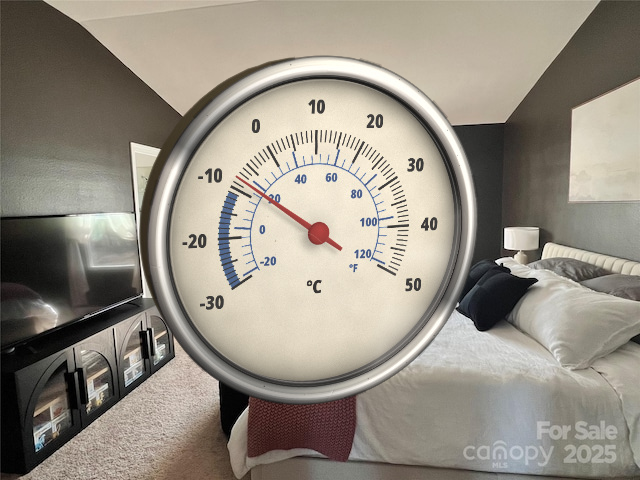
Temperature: {"value": -8, "unit": "°C"}
